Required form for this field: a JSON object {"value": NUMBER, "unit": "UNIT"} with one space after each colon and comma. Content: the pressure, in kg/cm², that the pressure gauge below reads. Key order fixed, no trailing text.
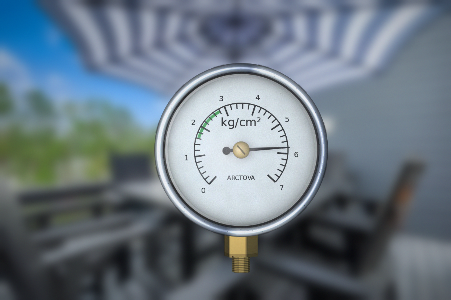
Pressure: {"value": 5.8, "unit": "kg/cm²"}
